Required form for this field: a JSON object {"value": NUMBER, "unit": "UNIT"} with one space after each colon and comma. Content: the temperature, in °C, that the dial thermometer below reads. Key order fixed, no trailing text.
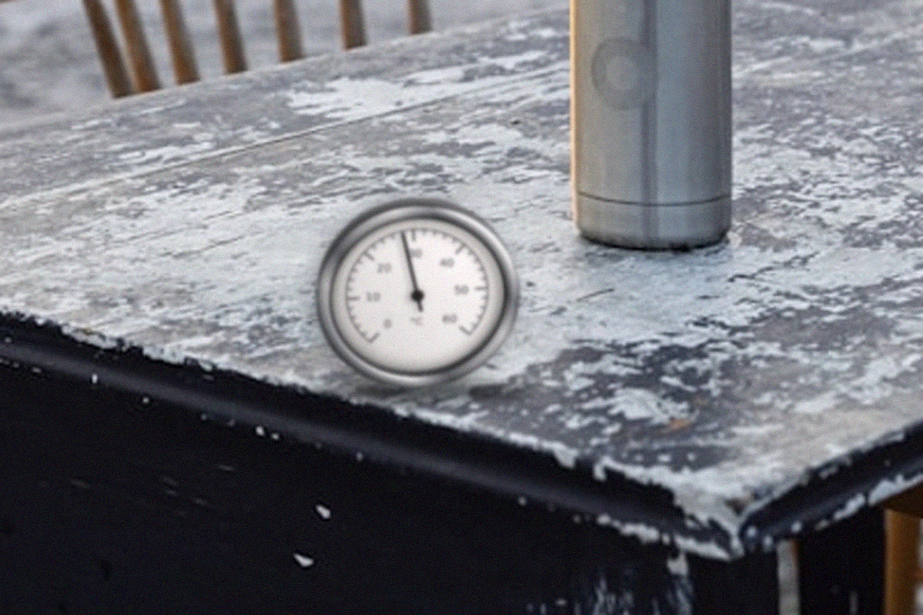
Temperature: {"value": 28, "unit": "°C"}
